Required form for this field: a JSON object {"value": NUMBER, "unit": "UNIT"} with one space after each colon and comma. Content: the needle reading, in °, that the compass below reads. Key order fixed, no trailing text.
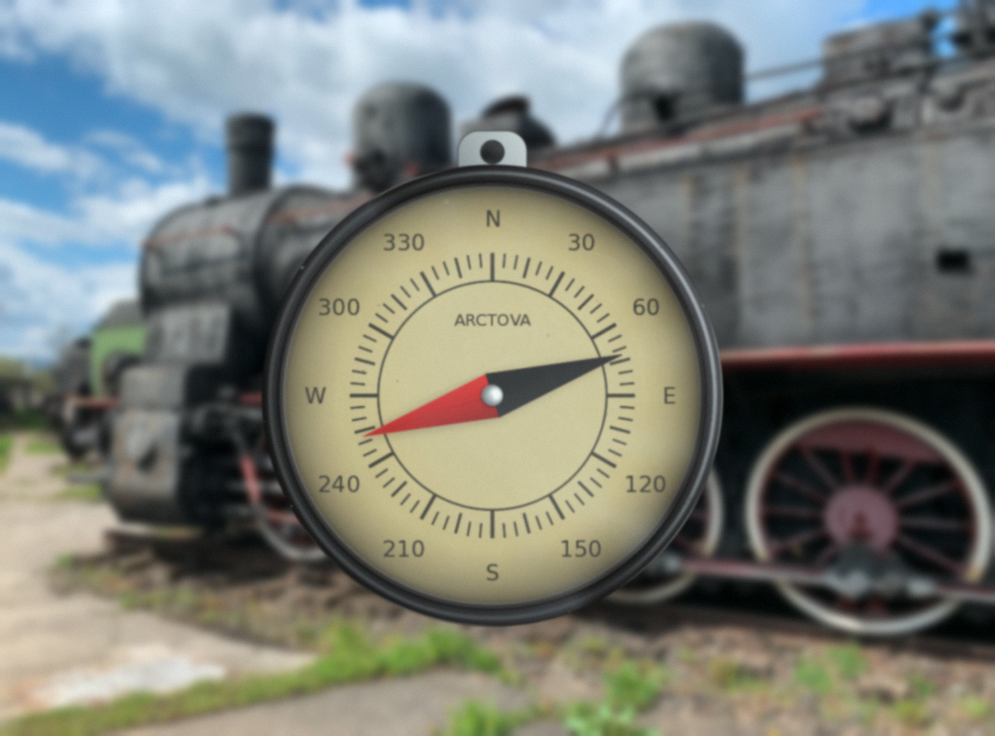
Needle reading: {"value": 252.5, "unit": "°"}
